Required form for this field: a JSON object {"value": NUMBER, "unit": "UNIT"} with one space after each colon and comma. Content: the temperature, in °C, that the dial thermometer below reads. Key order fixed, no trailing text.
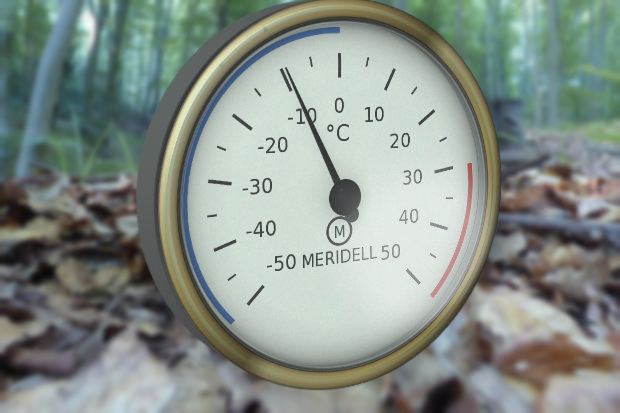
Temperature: {"value": -10, "unit": "°C"}
